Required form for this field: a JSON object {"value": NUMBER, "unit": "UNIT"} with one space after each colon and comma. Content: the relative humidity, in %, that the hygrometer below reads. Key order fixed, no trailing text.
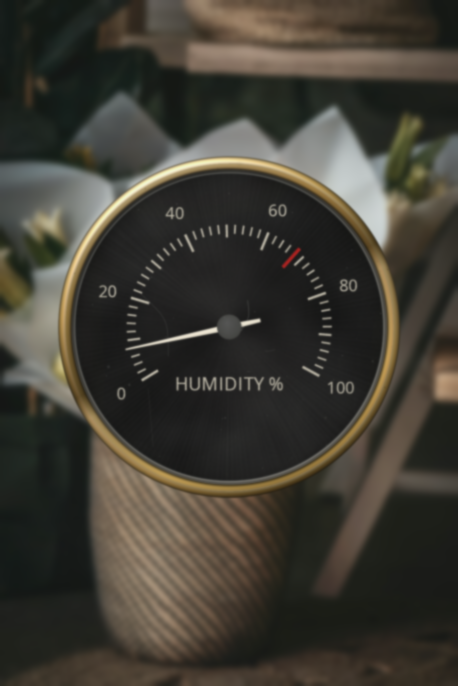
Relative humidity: {"value": 8, "unit": "%"}
